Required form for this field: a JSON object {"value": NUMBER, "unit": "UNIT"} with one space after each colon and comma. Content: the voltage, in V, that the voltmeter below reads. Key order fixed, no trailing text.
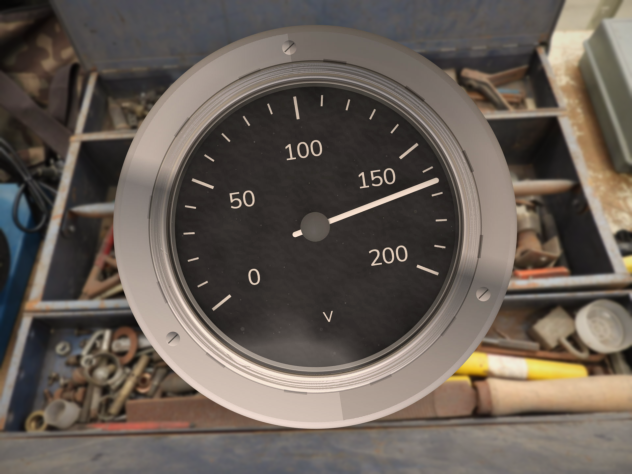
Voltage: {"value": 165, "unit": "V"}
